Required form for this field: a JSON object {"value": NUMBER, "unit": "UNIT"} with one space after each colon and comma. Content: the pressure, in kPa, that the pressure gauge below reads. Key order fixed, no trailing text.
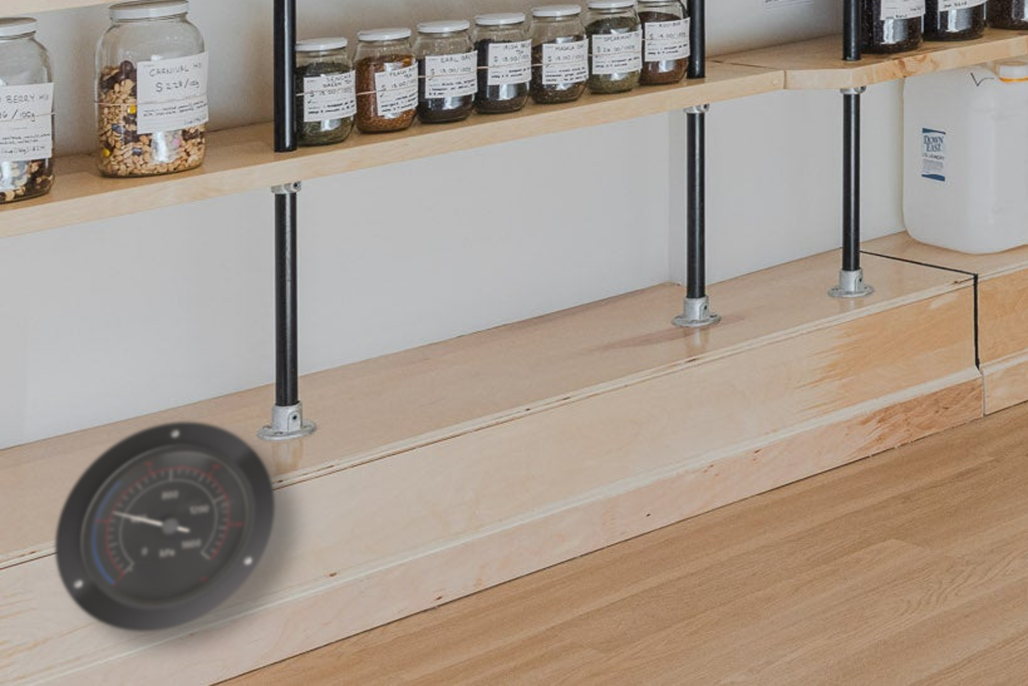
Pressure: {"value": 400, "unit": "kPa"}
